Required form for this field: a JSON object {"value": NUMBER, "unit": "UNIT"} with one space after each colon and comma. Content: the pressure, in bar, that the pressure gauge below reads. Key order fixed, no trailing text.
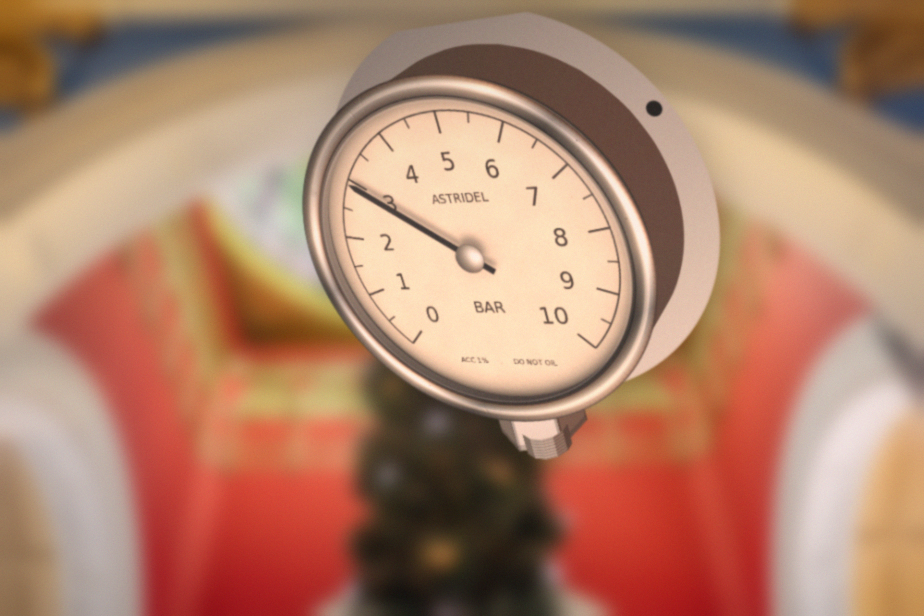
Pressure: {"value": 3, "unit": "bar"}
